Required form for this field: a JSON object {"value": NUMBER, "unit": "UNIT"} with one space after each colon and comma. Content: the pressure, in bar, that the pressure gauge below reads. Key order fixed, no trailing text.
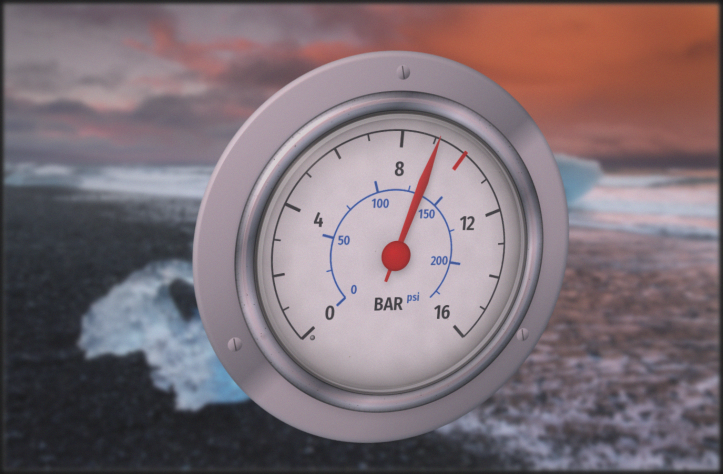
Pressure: {"value": 9, "unit": "bar"}
